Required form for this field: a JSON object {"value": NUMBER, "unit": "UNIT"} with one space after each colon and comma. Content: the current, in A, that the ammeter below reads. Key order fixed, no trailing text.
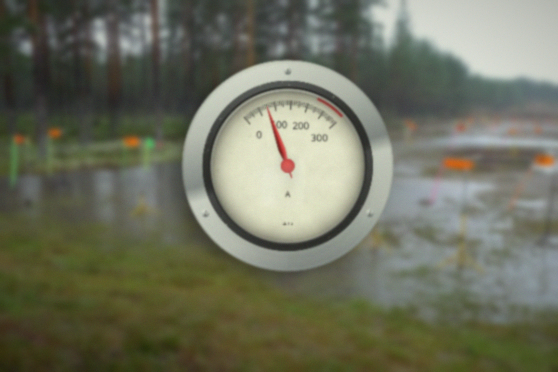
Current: {"value": 75, "unit": "A"}
